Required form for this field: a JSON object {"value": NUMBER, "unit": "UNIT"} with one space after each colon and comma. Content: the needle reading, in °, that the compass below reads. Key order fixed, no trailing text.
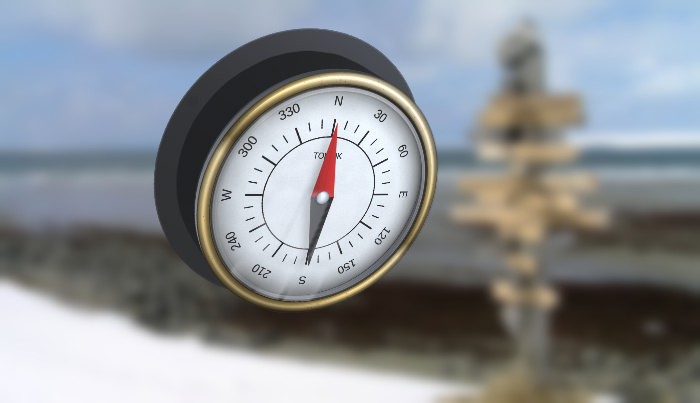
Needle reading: {"value": 0, "unit": "°"}
